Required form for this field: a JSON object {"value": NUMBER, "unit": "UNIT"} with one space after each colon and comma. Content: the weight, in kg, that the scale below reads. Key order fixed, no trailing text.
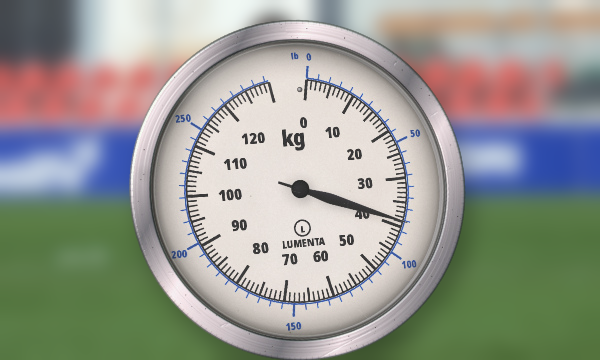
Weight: {"value": 39, "unit": "kg"}
